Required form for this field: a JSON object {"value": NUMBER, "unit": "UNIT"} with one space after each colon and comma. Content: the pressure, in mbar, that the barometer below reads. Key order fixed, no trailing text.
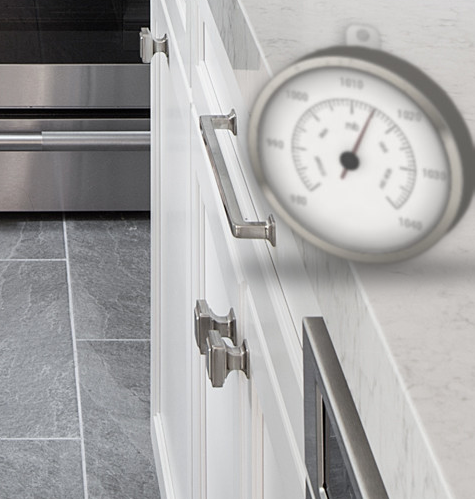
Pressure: {"value": 1015, "unit": "mbar"}
